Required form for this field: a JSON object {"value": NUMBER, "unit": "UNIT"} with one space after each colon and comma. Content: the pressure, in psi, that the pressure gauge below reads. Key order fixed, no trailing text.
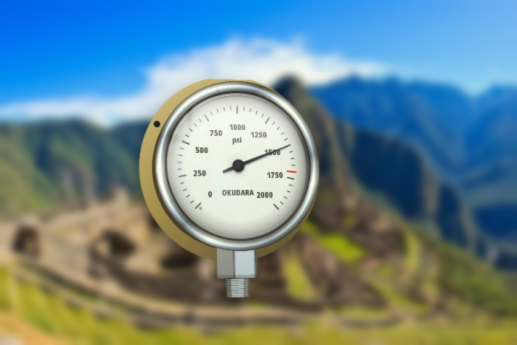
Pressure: {"value": 1500, "unit": "psi"}
